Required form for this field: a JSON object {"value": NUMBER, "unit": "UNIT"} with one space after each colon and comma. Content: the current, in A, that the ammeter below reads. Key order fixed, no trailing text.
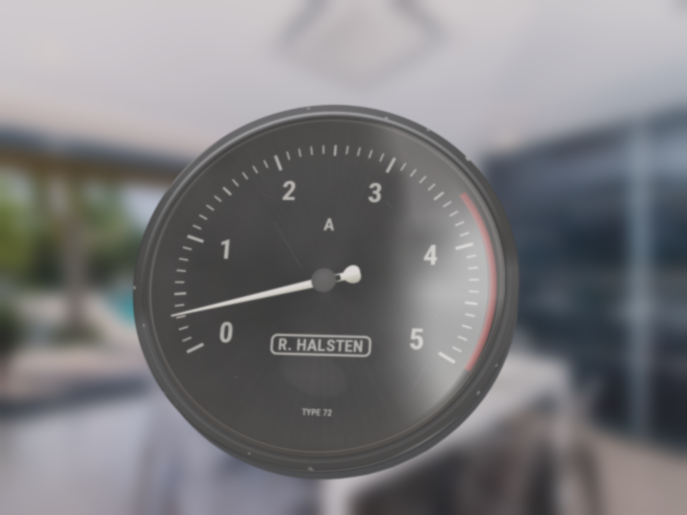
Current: {"value": 0.3, "unit": "A"}
